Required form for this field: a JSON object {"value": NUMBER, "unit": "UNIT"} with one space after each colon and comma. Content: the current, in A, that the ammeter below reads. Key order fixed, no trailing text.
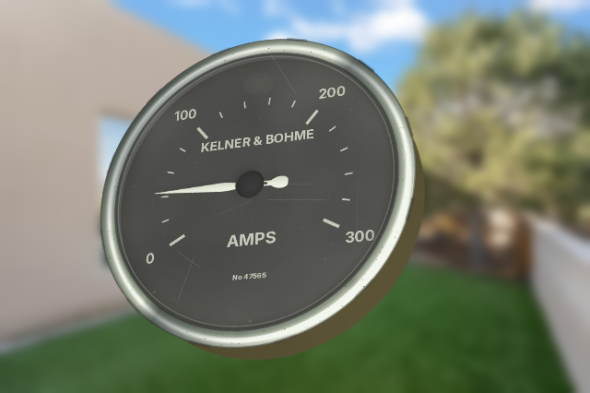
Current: {"value": 40, "unit": "A"}
